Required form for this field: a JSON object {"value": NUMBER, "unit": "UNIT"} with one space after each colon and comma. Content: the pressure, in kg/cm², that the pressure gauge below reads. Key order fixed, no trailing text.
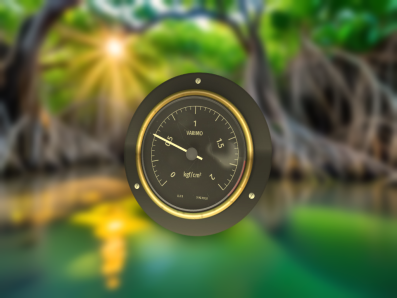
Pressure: {"value": 0.5, "unit": "kg/cm²"}
